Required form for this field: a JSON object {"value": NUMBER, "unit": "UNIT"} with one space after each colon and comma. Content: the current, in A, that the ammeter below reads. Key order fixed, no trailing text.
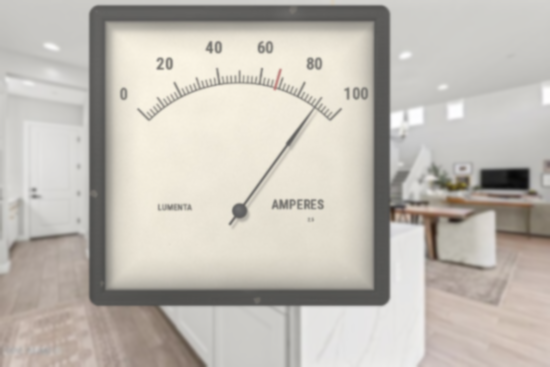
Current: {"value": 90, "unit": "A"}
